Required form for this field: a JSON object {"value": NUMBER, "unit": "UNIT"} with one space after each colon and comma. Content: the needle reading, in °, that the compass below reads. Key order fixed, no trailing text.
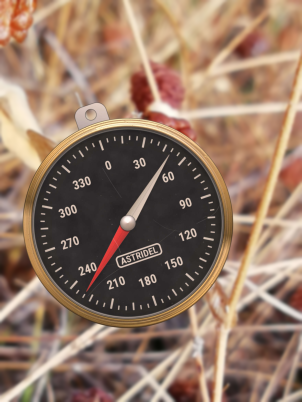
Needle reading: {"value": 230, "unit": "°"}
